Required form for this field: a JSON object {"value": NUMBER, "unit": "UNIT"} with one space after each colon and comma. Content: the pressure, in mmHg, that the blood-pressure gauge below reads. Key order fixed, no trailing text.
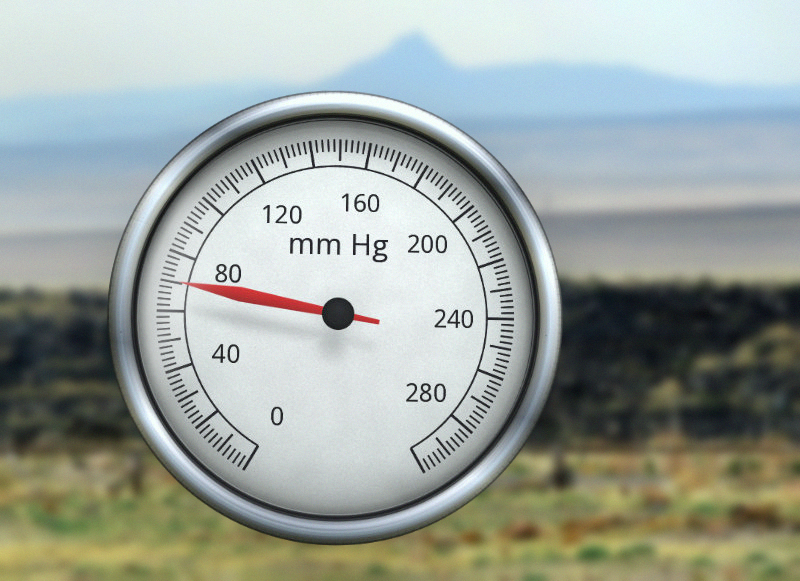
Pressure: {"value": 70, "unit": "mmHg"}
